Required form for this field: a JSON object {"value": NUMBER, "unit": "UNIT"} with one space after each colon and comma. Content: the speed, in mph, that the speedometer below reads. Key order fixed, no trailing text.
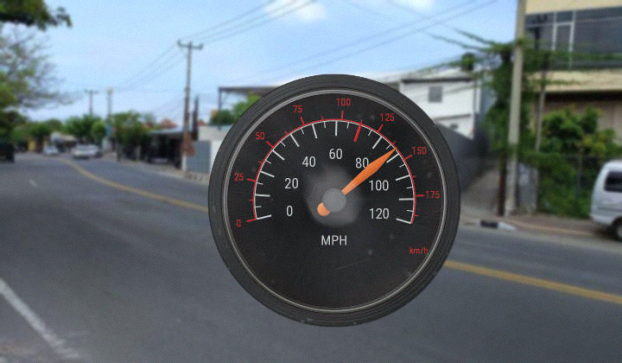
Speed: {"value": 87.5, "unit": "mph"}
